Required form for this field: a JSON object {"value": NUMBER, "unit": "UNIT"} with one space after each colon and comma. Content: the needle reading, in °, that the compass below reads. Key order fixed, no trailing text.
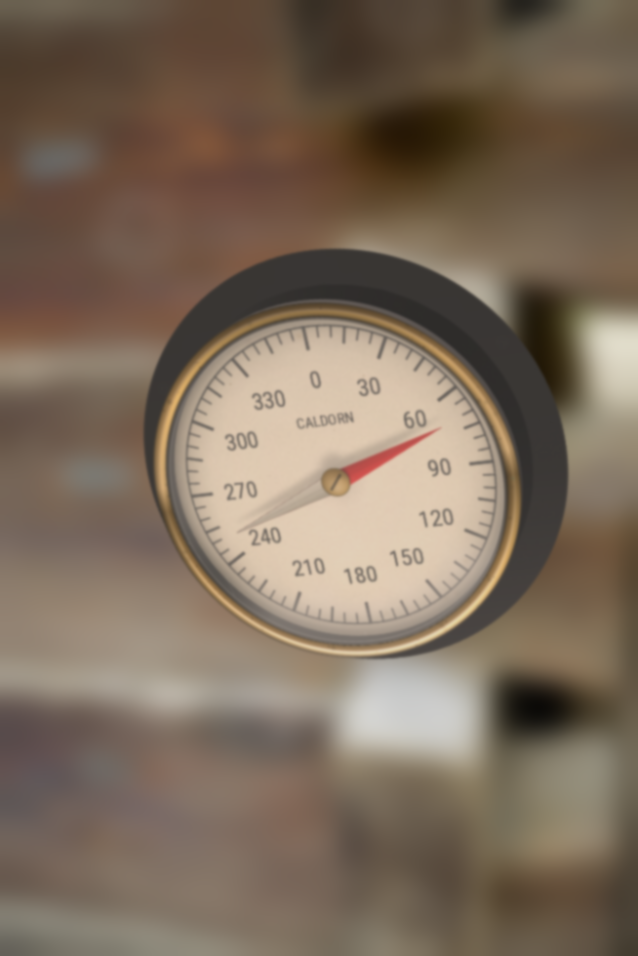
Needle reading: {"value": 70, "unit": "°"}
